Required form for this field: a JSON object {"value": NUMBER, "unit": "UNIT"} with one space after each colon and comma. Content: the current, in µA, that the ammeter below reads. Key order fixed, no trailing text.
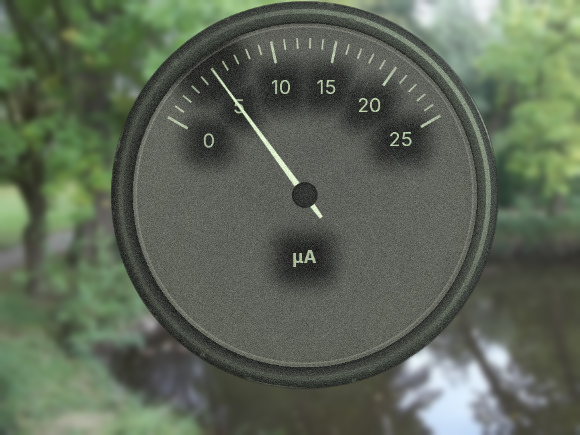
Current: {"value": 5, "unit": "µA"}
